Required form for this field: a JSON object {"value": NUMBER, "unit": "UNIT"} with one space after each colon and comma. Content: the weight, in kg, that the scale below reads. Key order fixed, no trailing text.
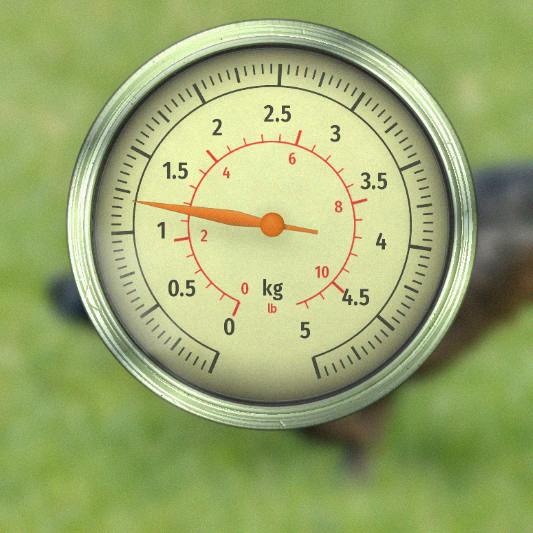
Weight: {"value": 1.2, "unit": "kg"}
